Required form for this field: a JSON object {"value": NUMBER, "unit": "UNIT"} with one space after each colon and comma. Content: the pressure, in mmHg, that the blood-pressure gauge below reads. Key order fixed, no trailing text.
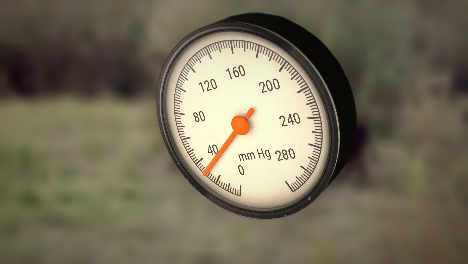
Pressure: {"value": 30, "unit": "mmHg"}
